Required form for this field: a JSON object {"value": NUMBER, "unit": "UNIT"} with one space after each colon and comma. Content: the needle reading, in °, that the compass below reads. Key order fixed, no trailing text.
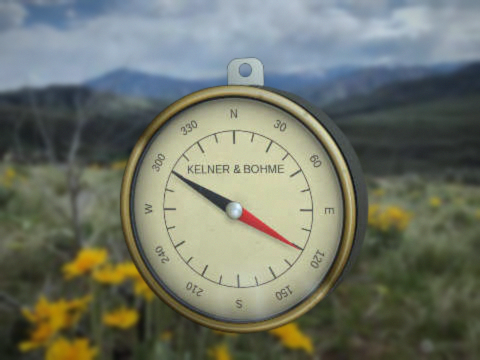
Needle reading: {"value": 120, "unit": "°"}
